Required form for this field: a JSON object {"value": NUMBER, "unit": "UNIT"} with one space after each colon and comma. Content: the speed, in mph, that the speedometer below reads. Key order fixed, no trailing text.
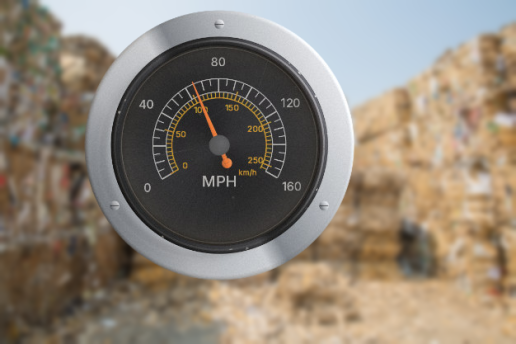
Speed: {"value": 65, "unit": "mph"}
